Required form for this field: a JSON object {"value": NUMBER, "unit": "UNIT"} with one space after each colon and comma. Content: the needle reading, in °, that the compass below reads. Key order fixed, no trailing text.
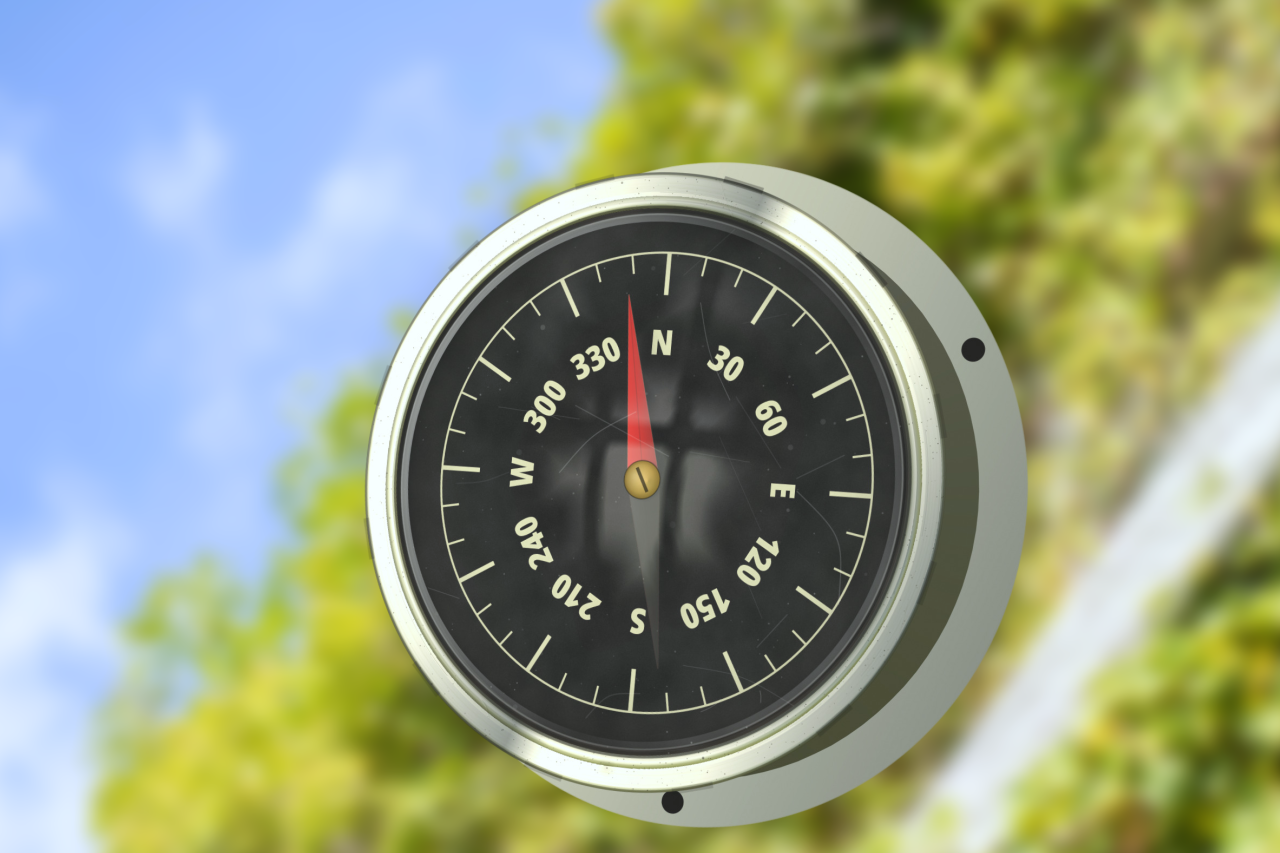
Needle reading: {"value": 350, "unit": "°"}
